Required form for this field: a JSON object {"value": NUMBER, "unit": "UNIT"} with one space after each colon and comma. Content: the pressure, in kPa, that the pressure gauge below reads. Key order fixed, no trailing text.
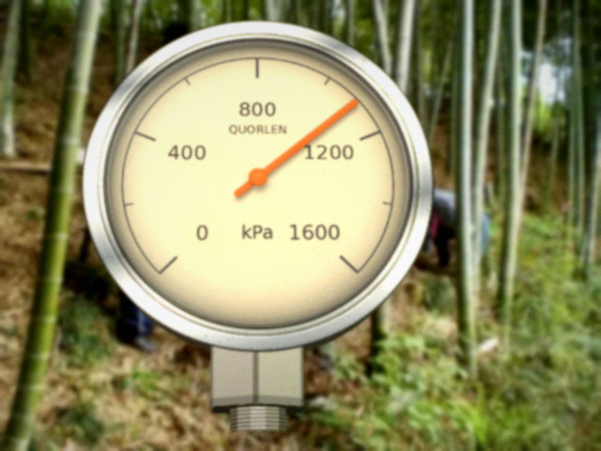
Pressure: {"value": 1100, "unit": "kPa"}
